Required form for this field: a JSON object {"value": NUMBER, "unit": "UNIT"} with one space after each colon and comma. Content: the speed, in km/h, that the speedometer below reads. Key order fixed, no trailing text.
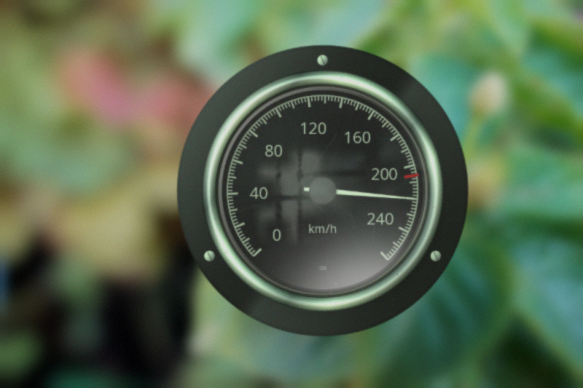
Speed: {"value": 220, "unit": "km/h"}
